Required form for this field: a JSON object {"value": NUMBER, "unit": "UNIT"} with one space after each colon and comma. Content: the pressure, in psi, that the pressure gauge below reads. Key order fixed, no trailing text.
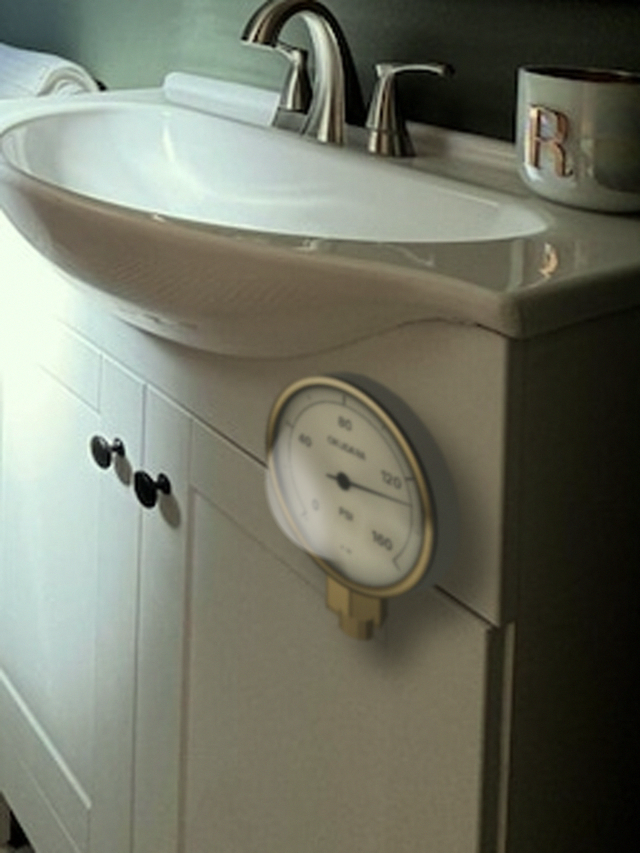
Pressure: {"value": 130, "unit": "psi"}
